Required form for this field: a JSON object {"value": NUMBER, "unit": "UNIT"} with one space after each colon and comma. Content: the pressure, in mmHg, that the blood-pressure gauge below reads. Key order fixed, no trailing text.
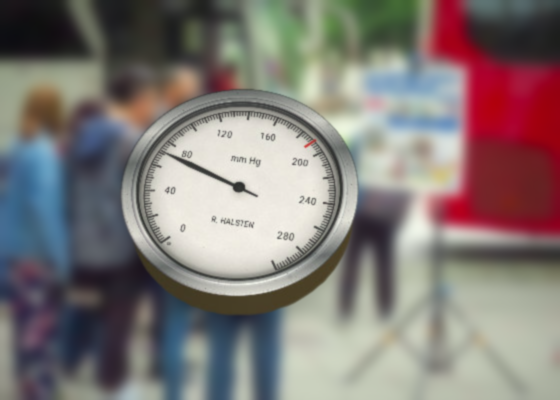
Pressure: {"value": 70, "unit": "mmHg"}
